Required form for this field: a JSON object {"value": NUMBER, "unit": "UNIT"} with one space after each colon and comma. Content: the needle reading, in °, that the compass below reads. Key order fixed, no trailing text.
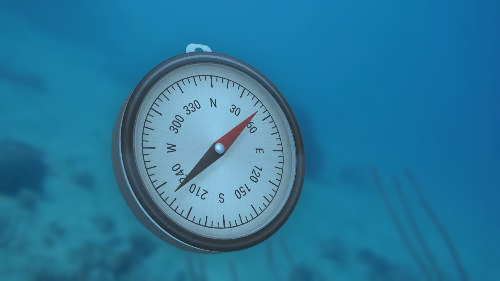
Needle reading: {"value": 50, "unit": "°"}
